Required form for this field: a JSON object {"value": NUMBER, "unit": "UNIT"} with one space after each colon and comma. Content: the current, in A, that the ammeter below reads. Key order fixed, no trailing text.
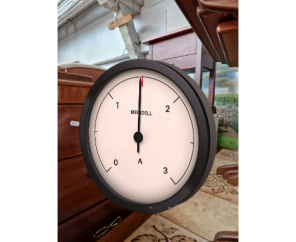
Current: {"value": 1.5, "unit": "A"}
